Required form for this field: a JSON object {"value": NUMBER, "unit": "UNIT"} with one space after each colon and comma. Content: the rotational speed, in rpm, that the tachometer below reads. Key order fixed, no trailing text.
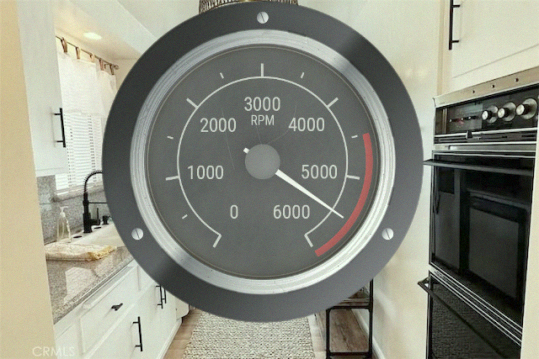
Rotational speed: {"value": 5500, "unit": "rpm"}
